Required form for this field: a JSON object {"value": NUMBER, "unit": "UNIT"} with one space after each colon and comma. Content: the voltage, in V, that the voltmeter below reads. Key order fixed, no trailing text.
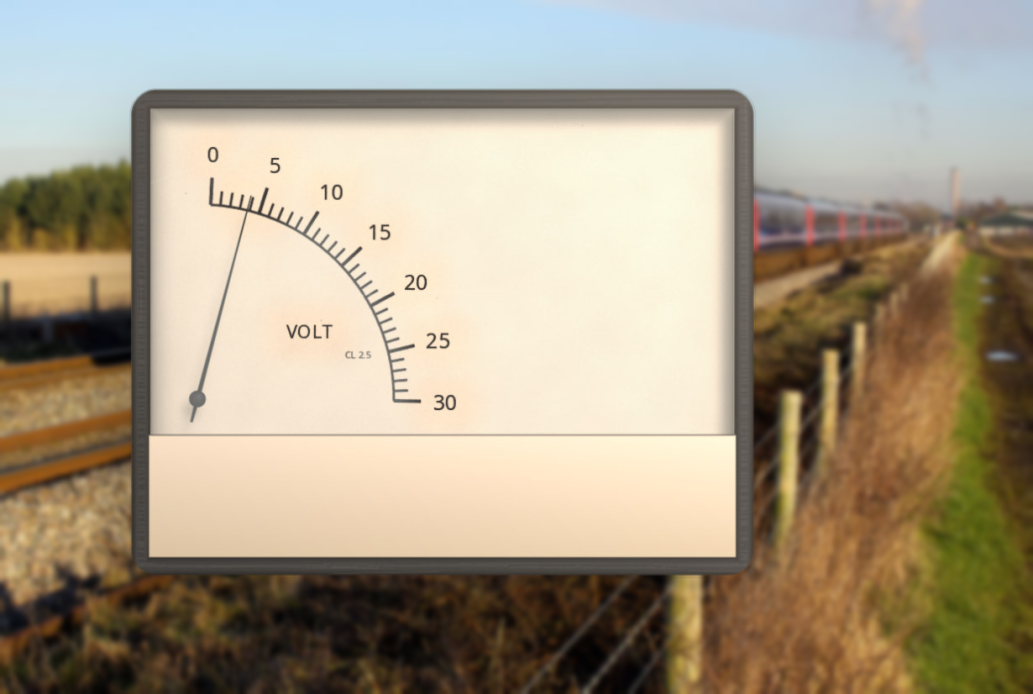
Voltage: {"value": 4, "unit": "V"}
